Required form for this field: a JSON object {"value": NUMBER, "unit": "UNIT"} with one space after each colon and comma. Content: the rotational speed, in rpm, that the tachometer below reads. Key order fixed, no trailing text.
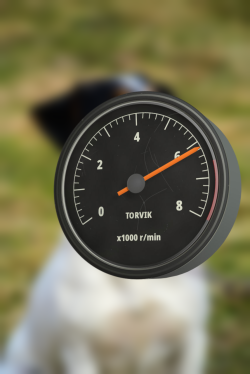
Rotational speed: {"value": 6200, "unit": "rpm"}
